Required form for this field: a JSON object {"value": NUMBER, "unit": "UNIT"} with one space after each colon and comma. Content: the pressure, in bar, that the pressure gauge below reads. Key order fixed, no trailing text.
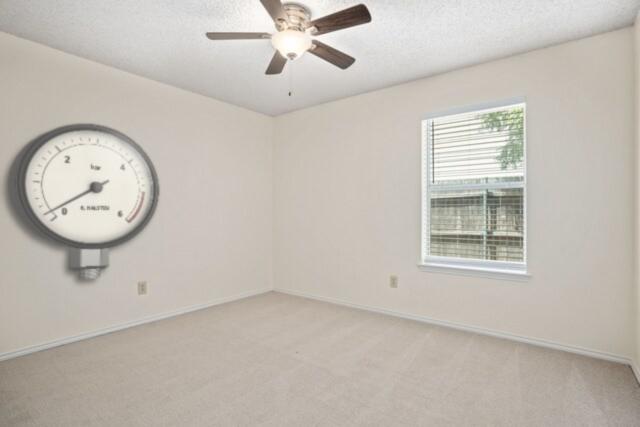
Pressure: {"value": 0.2, "unit": "bar"}
